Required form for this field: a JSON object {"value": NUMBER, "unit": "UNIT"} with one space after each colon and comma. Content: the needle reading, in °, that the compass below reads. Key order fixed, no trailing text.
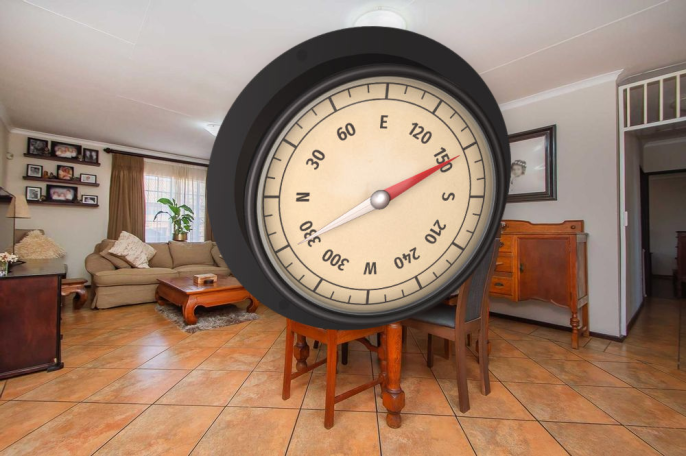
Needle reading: {"value": 150, "unit": "°"}
